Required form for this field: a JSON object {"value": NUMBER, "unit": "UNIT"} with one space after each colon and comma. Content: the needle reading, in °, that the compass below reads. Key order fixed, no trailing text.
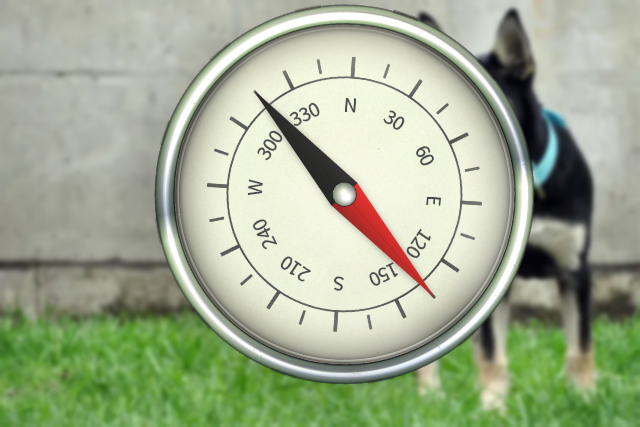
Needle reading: {"value": 135, "unit": "°"}
